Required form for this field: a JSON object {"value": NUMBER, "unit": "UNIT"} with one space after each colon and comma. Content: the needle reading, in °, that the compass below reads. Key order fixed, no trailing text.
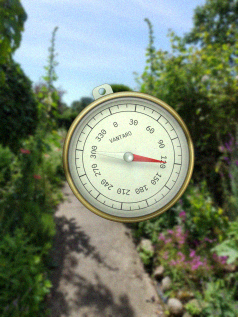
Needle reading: {"value": 120, "unit": "°"}
